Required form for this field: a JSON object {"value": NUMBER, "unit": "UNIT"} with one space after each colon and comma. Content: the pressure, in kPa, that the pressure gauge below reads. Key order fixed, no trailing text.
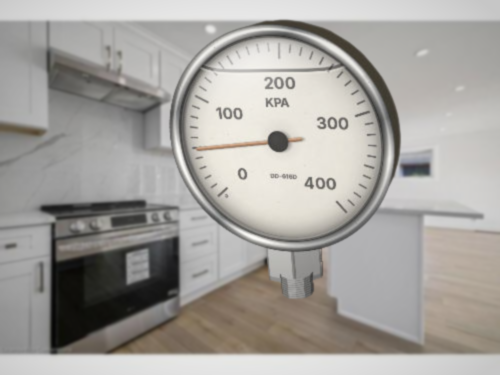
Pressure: {"value": 50, "unit": "kPa"}
